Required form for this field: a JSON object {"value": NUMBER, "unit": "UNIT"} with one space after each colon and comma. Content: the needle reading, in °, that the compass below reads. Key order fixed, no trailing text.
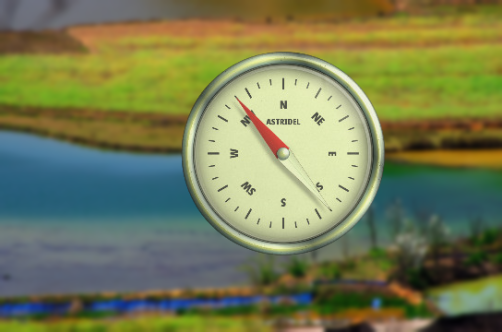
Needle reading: {"value": 320, "unit": "°"}
